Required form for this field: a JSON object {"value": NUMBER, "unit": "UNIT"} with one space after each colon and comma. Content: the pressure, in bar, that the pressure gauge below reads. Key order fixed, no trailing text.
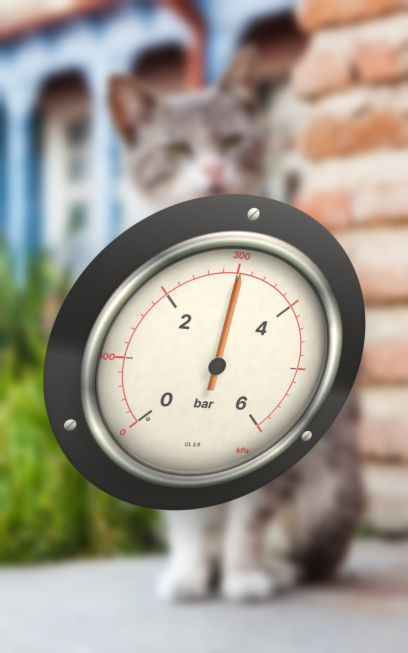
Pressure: {"value": 3, "unit": "bar"}
